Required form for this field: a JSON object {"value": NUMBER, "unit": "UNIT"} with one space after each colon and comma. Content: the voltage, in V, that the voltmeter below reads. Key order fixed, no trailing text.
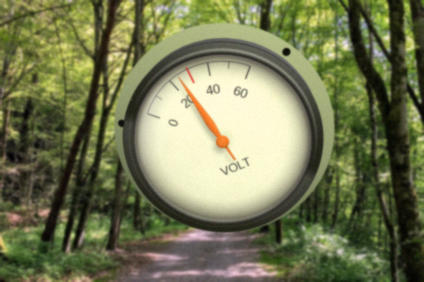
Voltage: {"value": 25, "unit": "V"}
